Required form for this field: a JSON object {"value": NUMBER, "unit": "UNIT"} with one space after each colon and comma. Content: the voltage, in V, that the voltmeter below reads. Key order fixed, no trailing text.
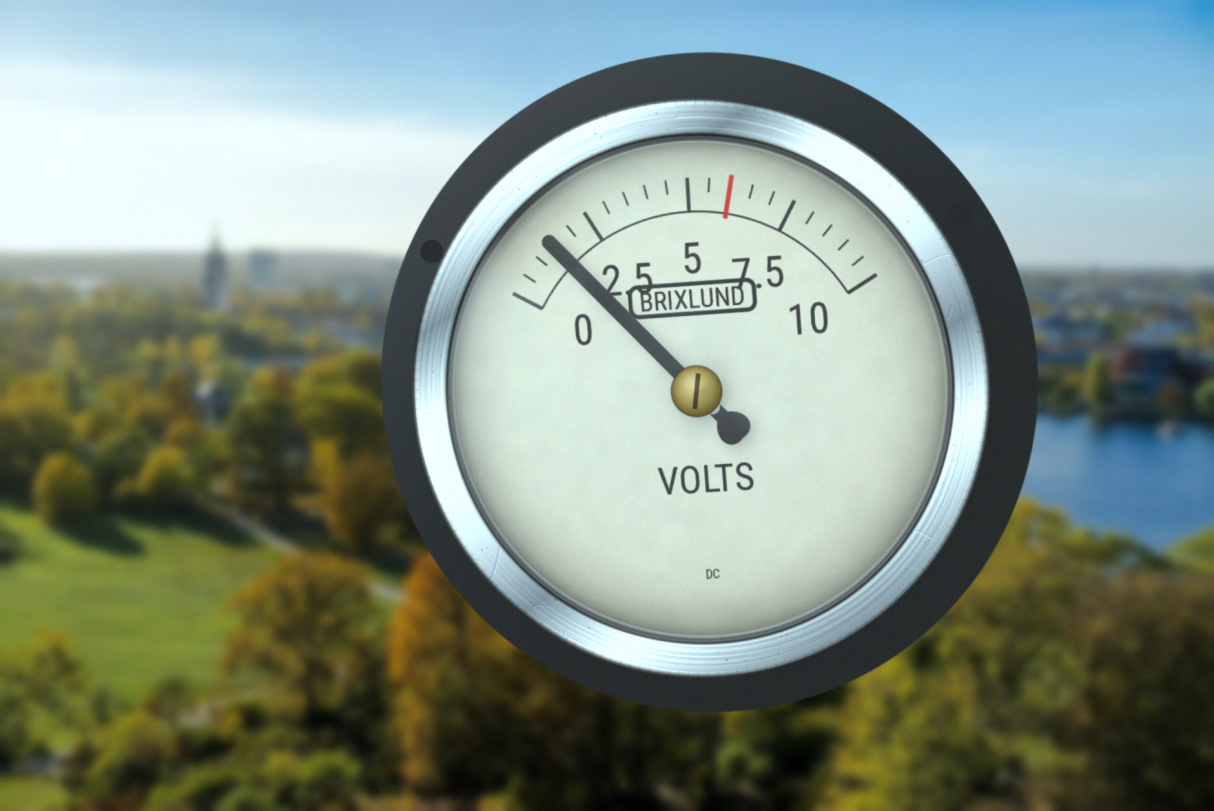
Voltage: {"value": 1.5, "unit": "V"}
